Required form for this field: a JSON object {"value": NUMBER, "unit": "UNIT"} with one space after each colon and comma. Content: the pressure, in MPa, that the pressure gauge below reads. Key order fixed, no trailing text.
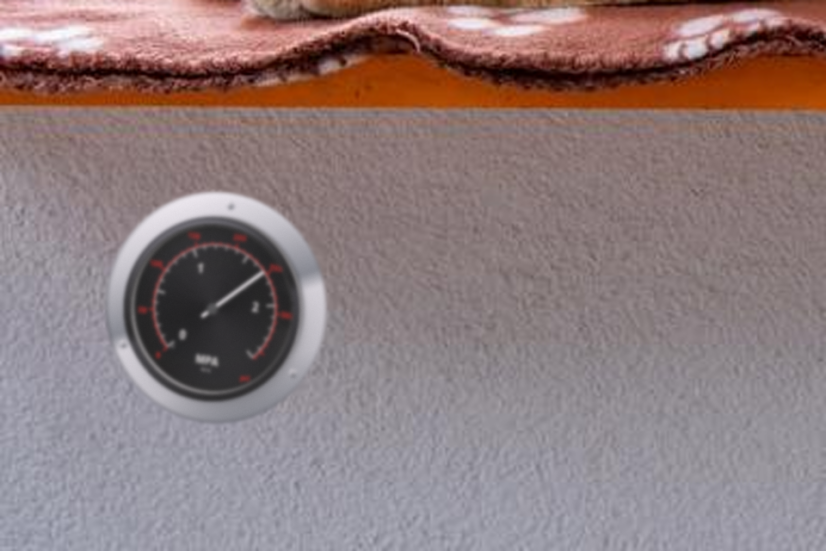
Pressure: {"value": 1.7, "unit": "MPa"}
